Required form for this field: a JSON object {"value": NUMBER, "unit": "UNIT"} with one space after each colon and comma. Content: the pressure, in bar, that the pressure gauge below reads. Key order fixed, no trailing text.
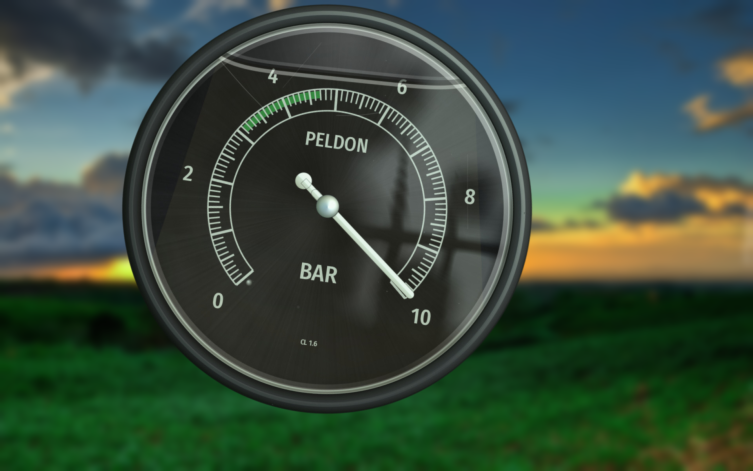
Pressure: {"value": 9.9, "unit": "bar"}
